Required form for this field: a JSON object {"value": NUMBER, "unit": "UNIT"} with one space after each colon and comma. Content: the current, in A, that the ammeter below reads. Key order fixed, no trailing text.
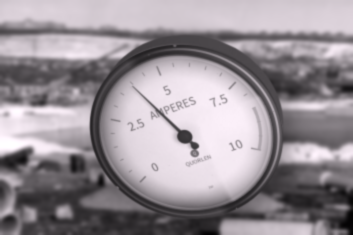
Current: {"value": 4, "unit": "A"}
